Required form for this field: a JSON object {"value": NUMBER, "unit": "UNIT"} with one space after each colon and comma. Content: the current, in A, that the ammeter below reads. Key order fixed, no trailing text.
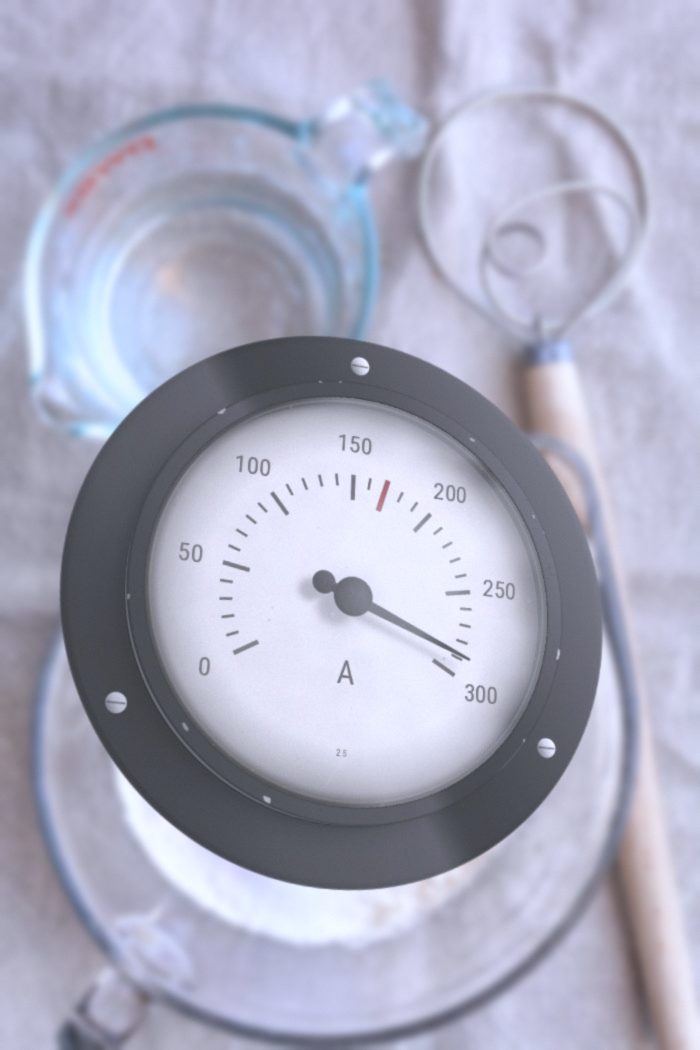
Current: {"value": 290, "unit": "A"}
